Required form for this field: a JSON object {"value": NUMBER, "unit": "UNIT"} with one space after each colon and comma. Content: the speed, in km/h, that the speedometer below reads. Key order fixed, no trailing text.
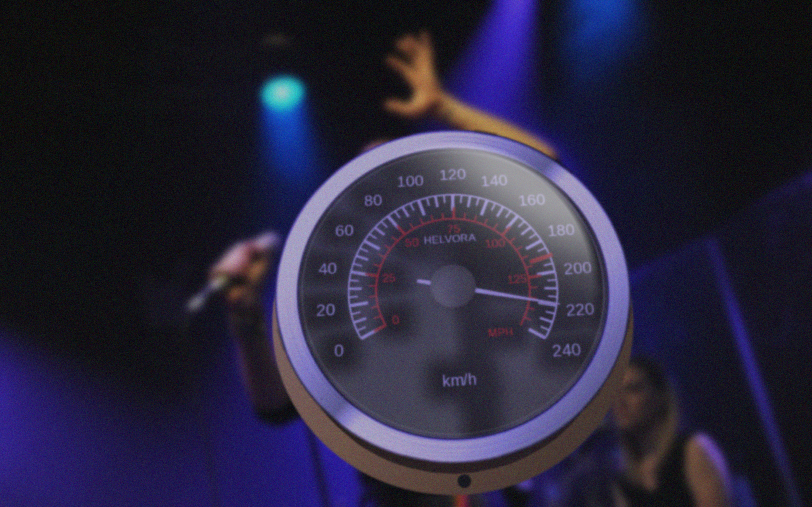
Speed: {"value": 220, "unit": "km/h"}
